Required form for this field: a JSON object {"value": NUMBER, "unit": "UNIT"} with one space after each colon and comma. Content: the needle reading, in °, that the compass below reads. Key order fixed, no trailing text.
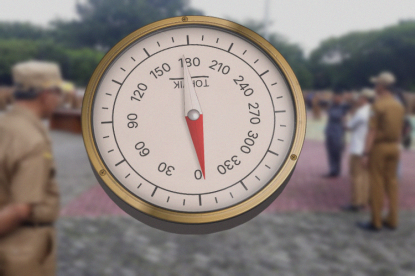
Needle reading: {"value": 355, "unit": "°"}
